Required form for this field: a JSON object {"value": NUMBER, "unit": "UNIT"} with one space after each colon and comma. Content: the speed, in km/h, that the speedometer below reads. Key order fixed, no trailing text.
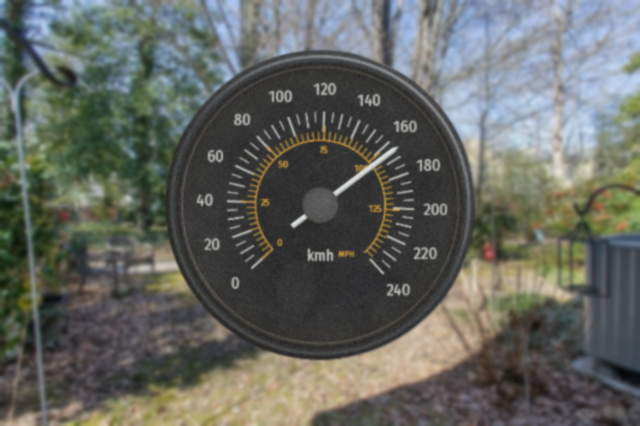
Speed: {"value": 165, "unit": "km/h"}
